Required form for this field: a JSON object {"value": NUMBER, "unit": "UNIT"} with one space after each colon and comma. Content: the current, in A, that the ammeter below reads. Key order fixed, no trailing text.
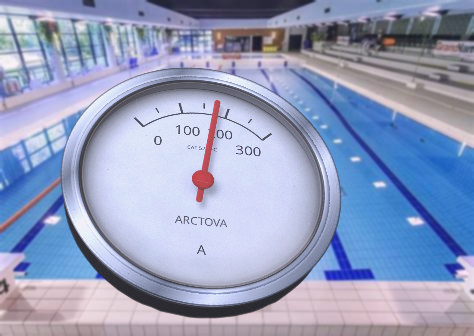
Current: {"value": 175, "unit": "A"}
